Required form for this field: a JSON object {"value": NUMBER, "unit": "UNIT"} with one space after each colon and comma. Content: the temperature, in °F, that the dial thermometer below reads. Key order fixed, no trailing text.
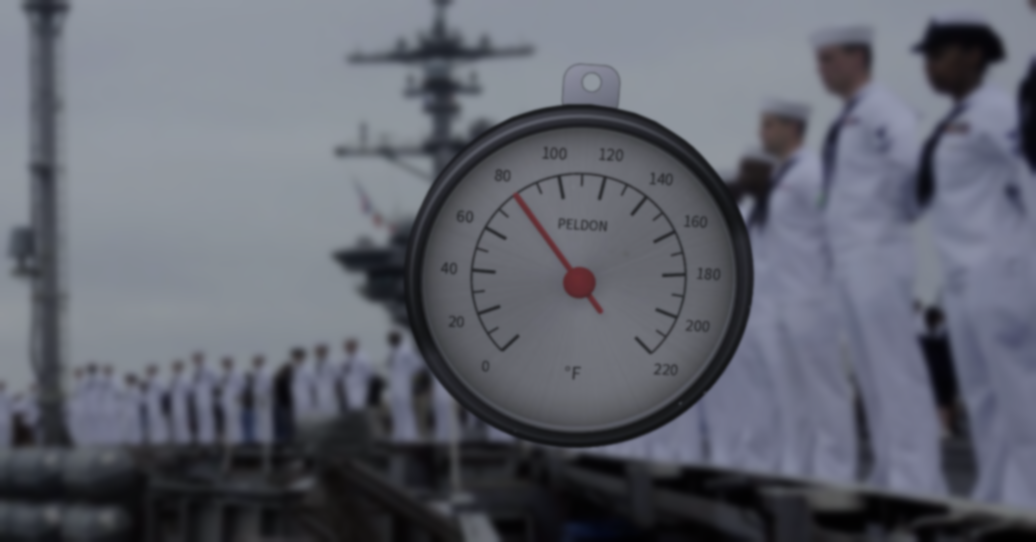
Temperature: {"value": 80, "unit": "°F"}
